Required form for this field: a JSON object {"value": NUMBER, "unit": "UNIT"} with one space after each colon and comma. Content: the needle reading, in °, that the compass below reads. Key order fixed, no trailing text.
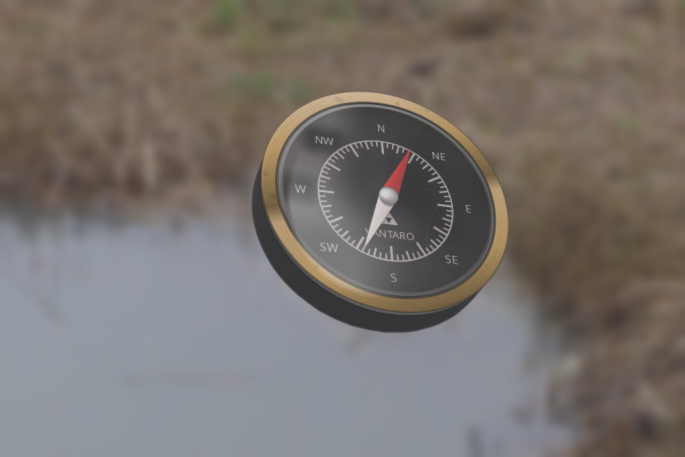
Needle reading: {"value": 25, "unit": "°"}
